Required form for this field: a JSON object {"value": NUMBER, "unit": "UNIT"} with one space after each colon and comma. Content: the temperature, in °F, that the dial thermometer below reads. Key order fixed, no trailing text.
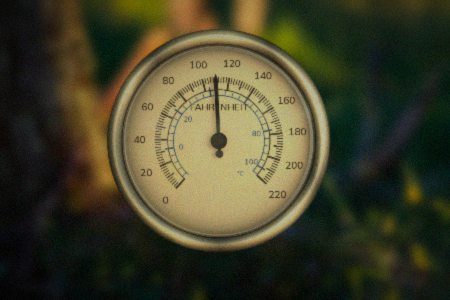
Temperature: {"value": 110, "unit": "°F"}
